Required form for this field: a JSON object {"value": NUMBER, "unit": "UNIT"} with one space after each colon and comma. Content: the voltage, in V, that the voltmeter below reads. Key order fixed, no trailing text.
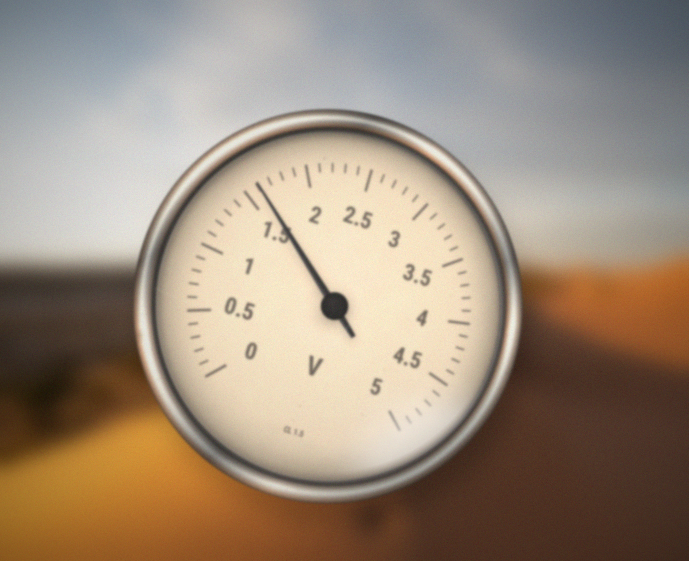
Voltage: {"value": 1.6, "unit": "V"}
